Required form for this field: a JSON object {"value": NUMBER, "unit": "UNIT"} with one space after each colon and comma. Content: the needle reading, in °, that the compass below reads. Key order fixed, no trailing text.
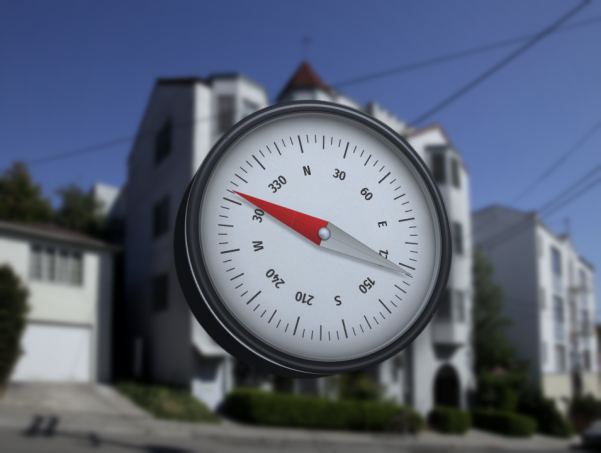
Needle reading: {"value": 305, "unit": "°"}
